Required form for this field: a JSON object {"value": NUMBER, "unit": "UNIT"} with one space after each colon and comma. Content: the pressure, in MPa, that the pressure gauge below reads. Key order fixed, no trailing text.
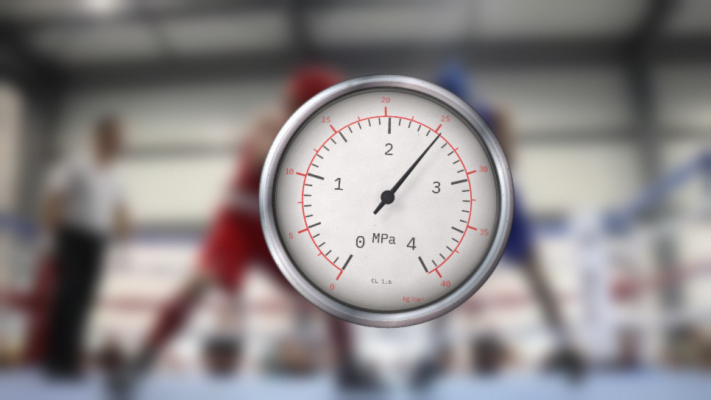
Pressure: {"value": 2.5, "unit": "MPa"}
